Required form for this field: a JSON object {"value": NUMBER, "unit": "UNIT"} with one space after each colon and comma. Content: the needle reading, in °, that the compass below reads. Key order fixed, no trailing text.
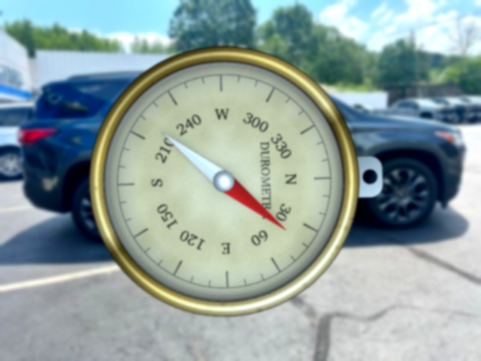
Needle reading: {"value": 40, "unit": "°"}
